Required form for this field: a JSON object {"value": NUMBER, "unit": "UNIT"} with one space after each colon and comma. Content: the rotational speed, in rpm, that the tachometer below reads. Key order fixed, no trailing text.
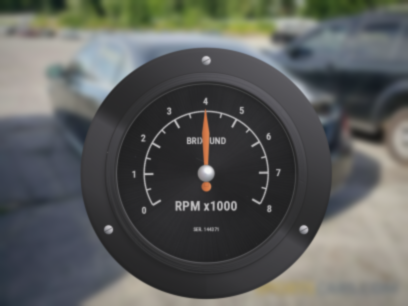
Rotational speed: {"value": 4000, "unit": "rpm"}
